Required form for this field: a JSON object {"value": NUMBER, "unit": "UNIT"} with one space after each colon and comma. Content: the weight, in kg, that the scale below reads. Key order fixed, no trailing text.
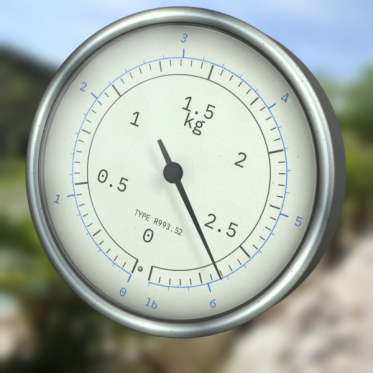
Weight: {"value": 2.65, "unit": "kg"}
